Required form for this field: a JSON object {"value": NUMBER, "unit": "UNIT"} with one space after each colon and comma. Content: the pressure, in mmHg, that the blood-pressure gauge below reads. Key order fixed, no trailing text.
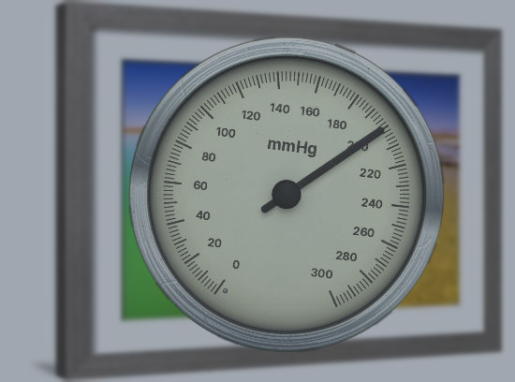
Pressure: {"value": 200, "unit": "mmHg"}
